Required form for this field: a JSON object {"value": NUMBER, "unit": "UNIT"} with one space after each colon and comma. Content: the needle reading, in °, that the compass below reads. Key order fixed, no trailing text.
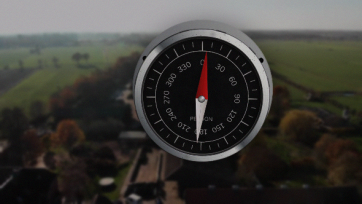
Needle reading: {"value": 5, "unit": "°"}
